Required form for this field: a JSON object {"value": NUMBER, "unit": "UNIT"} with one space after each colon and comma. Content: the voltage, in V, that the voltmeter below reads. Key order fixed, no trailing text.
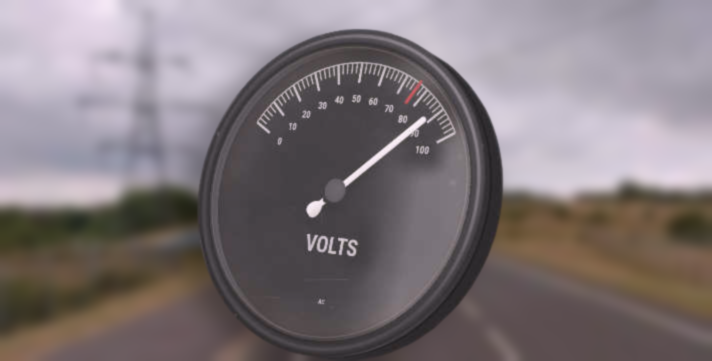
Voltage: {"value": 90, "unit": "V"}
